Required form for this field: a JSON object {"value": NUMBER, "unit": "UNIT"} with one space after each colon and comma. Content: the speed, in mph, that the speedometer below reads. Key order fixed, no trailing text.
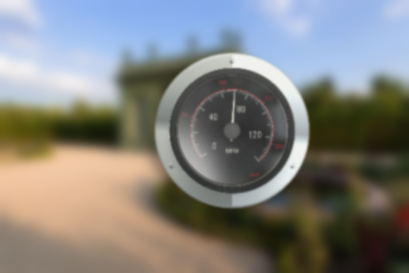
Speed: {"value": 70, "unit": "mph"}
